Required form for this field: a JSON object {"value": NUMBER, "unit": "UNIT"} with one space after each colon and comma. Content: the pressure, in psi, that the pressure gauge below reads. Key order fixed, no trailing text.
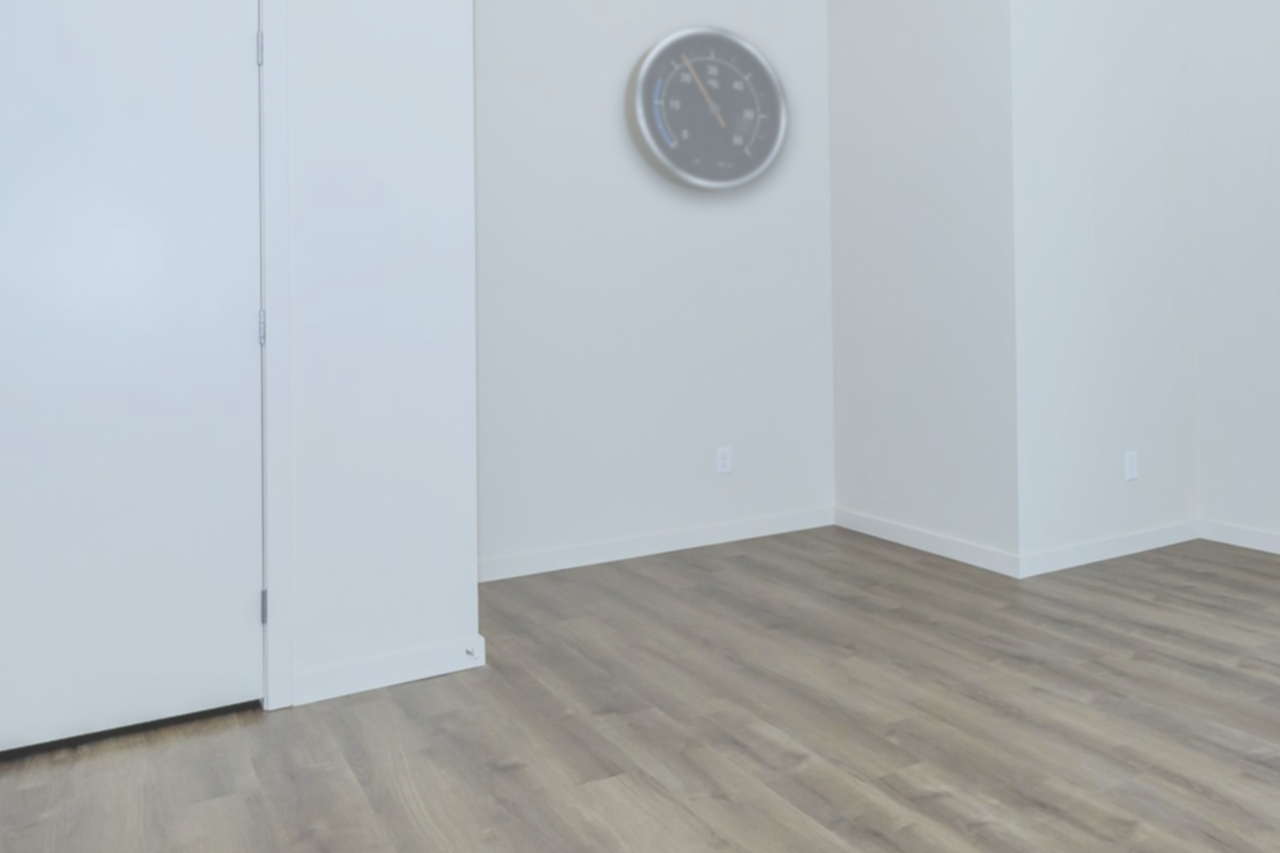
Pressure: {"value": 22.5, "unit": "psi"}
